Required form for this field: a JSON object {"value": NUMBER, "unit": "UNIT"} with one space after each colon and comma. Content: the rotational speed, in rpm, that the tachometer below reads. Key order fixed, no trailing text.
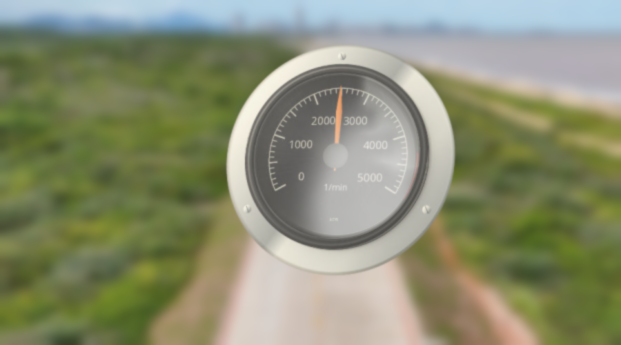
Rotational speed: {"value": 2500, "unit": "rpm"}
